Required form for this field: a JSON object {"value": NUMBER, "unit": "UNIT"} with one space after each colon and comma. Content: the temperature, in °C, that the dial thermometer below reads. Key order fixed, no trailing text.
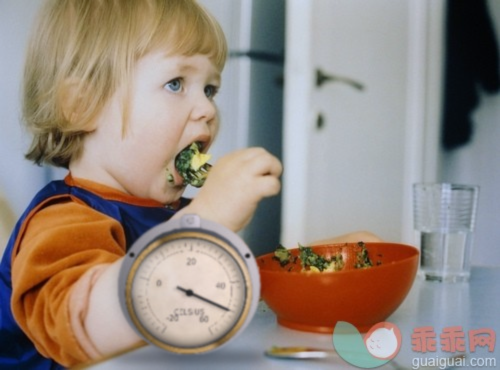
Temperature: {"value": 50, "unit": "°C"}
